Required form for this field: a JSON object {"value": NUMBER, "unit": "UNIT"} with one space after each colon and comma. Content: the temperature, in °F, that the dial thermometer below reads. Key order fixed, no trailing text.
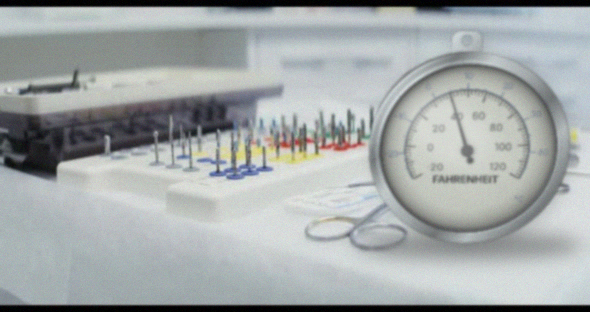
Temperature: {"value": 40, "unit": "°F"}
